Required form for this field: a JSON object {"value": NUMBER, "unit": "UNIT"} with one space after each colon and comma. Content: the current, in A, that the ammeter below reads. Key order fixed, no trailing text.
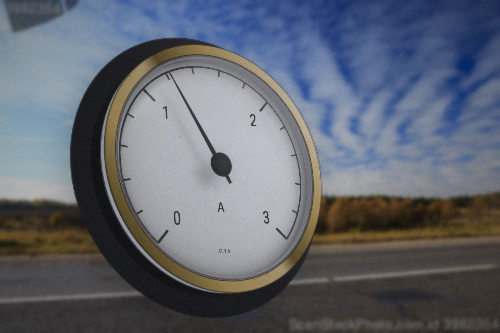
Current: {"value": 1.2, "unit": "A"}
